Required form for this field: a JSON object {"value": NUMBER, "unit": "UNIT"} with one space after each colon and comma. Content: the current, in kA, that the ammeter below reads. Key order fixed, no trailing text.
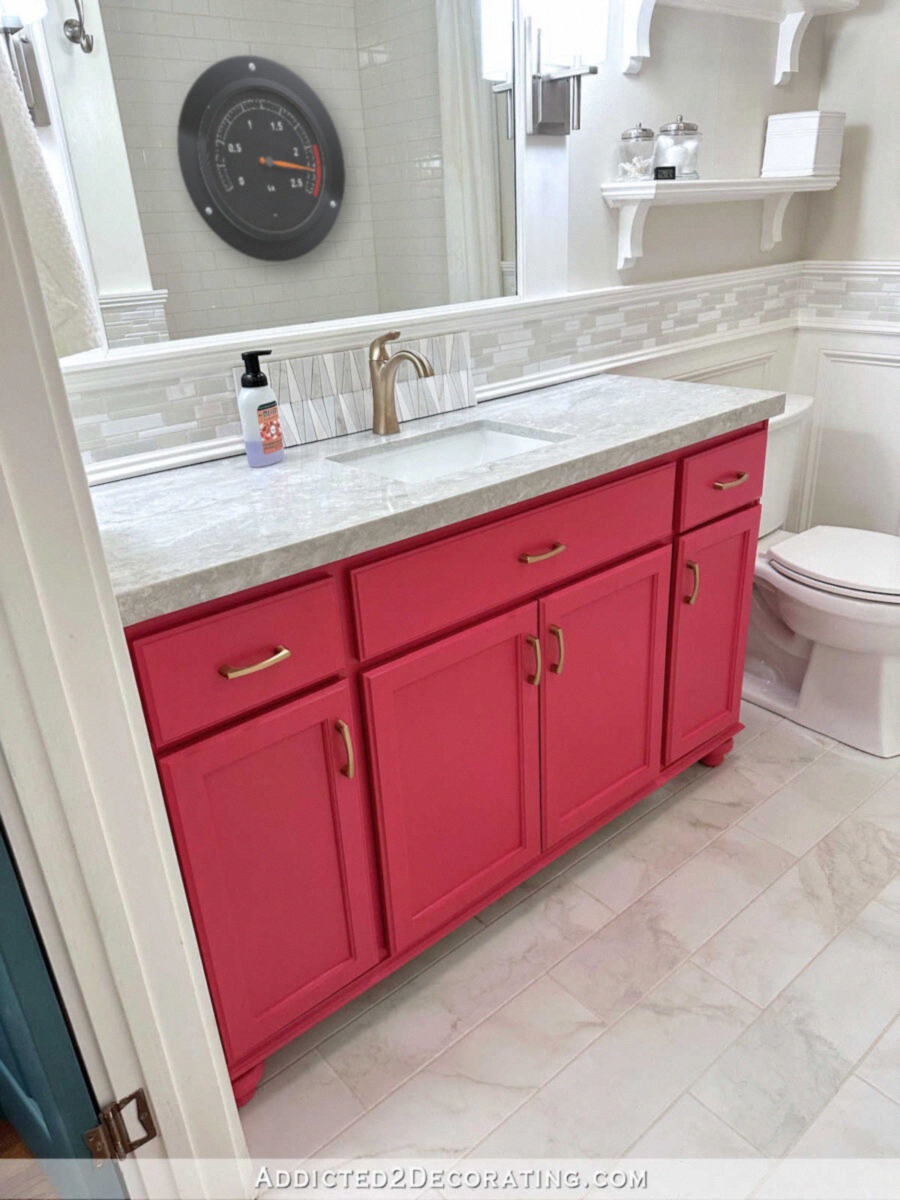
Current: {"value": 2.25, "unit": "kA"}
